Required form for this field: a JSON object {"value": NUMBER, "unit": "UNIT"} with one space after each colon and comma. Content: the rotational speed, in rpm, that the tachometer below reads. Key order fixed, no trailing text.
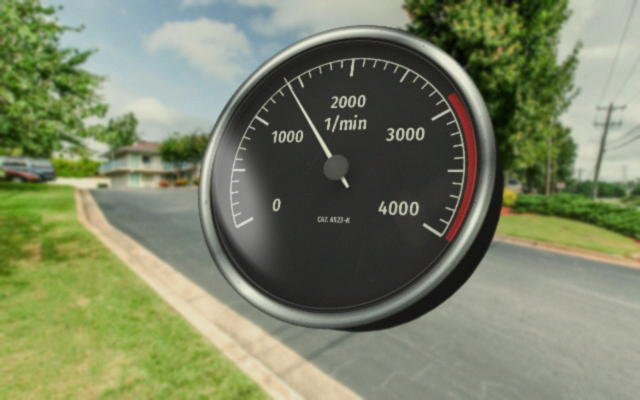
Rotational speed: {"value": 1400, "unit": "rpm"}
